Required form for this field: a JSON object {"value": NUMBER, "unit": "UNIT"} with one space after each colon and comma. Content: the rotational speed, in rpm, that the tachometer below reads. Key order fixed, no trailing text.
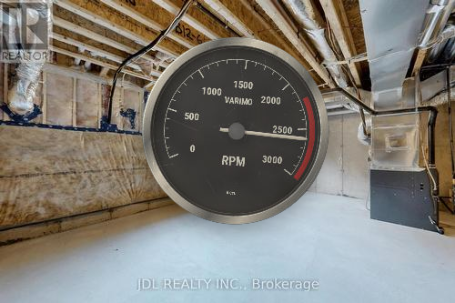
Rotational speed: {"value": 2600, "unit": "rpm"}
